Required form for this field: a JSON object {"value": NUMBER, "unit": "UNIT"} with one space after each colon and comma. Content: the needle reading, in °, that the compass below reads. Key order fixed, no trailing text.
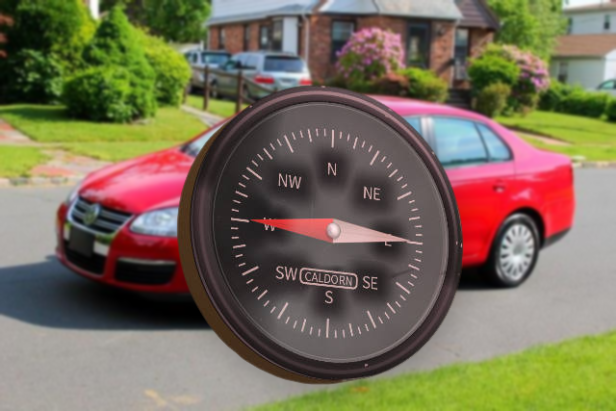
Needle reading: {"value": 270, "unit": "°"}
